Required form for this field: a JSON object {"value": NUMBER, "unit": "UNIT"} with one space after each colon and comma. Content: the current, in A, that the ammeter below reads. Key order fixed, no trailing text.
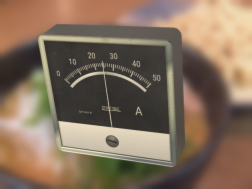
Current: {"value": 25, "unit": "A"}
